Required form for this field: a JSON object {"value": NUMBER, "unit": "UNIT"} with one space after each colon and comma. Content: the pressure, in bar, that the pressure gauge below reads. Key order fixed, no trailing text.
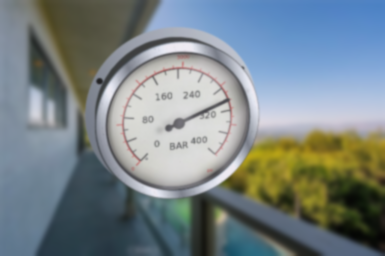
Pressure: {"value": 300, "unit": "bar"}
